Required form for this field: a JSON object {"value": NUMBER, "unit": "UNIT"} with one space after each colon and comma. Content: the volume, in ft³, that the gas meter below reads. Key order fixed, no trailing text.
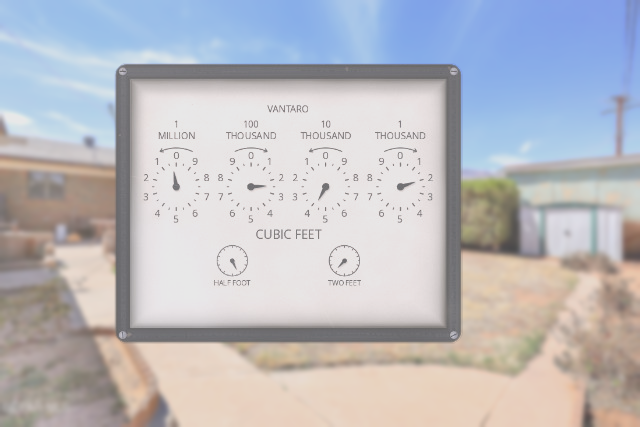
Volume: {"value": 24200, "unit": "ft³"}
